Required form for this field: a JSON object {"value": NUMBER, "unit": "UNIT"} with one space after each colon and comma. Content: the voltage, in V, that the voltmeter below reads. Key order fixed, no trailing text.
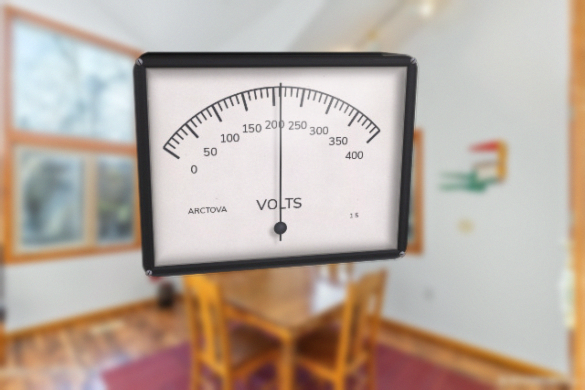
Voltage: {"value": 210, "unit": "V"}
